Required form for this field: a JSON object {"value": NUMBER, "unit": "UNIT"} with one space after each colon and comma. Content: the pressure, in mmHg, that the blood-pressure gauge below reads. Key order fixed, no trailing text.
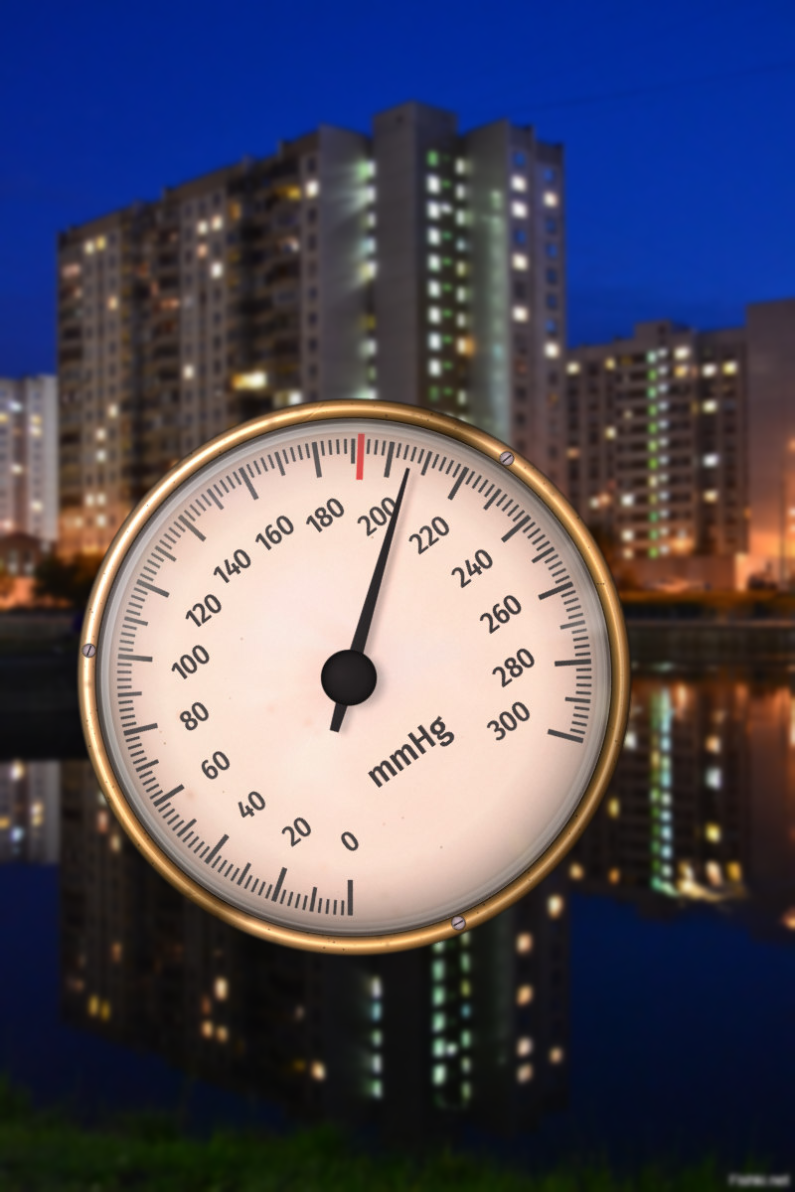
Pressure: {"value": 206, "unit": "mmHg"}
